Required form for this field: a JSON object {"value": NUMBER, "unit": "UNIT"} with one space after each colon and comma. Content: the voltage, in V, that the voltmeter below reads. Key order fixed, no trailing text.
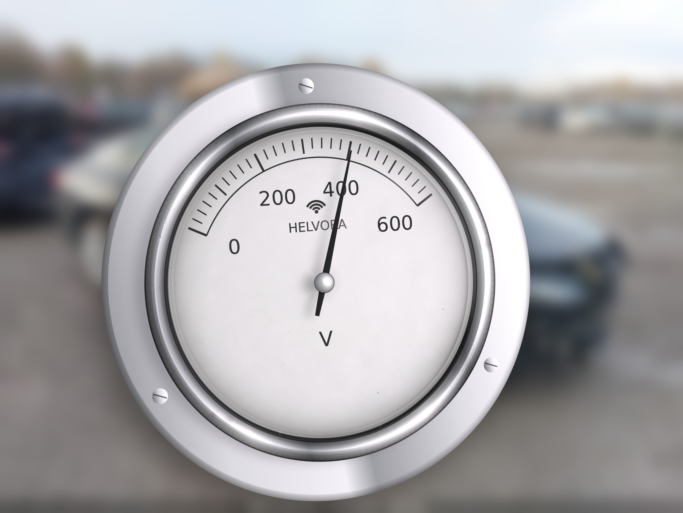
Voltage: {"value": 400, "unit": "V"}
